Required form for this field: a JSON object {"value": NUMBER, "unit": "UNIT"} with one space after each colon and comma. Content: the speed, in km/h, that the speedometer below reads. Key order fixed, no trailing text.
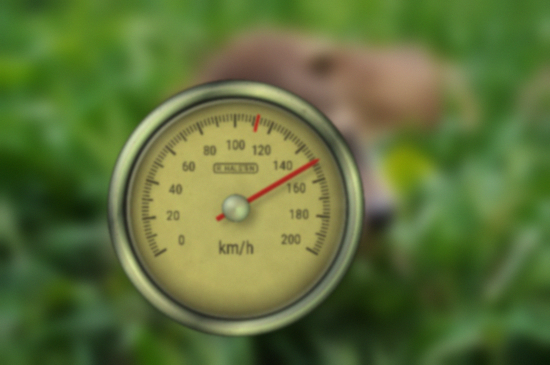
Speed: {"value": 150, "unit": "km/h"}
